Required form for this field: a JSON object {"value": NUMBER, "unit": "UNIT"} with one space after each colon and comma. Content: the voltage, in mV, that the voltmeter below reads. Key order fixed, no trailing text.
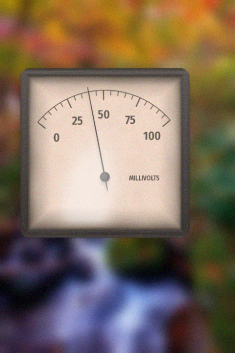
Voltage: {"value": 40, "unit": "mV"}
